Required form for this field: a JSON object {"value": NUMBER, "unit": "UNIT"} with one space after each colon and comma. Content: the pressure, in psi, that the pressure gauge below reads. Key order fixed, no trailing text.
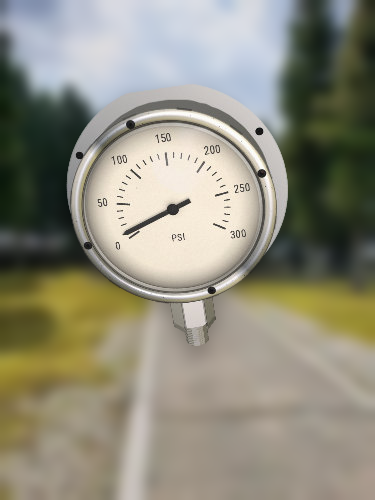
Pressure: {"value": 10, "unit": "psi"}
